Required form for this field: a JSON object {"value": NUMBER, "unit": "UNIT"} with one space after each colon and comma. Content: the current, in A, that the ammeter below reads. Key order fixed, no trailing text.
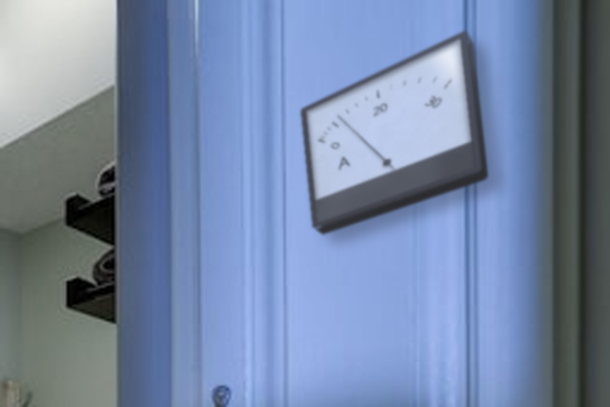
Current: {"value": 12, "unit": "A"}
